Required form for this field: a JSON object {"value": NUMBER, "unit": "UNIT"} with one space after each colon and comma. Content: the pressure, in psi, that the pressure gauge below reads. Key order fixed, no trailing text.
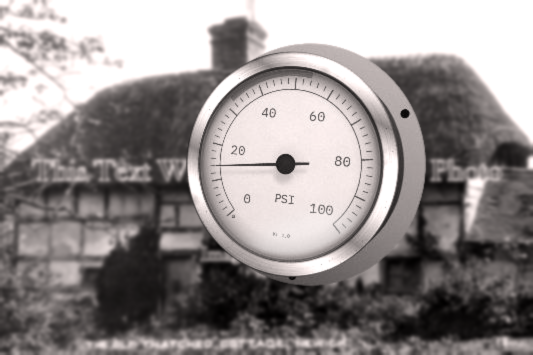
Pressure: {"value": 14, "unit": "psi"}
